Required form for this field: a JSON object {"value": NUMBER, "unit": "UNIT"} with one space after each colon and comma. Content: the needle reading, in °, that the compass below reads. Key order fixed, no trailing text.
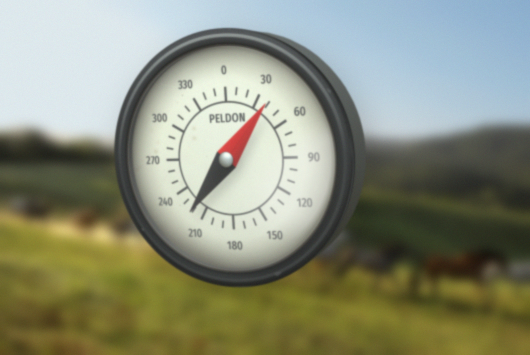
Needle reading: {"value": 40, "unit": "°"}
